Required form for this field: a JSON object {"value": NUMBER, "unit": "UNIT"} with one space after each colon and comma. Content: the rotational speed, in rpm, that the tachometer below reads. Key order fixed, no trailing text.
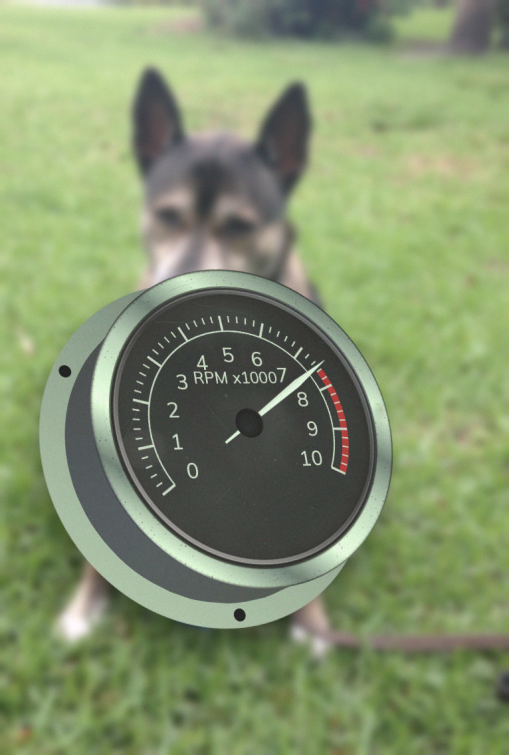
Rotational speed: {"value": 7500, "unit": "rpm"}
